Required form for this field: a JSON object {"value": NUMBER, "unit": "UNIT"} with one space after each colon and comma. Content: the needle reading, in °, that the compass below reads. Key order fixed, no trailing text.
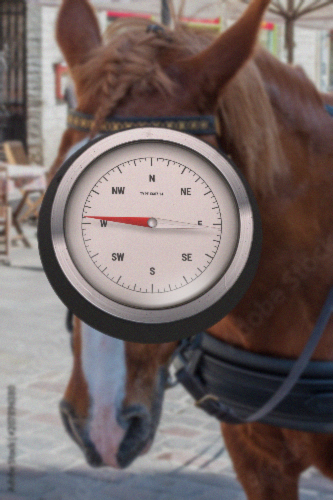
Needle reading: {"value": 275, "unit": "°"}
